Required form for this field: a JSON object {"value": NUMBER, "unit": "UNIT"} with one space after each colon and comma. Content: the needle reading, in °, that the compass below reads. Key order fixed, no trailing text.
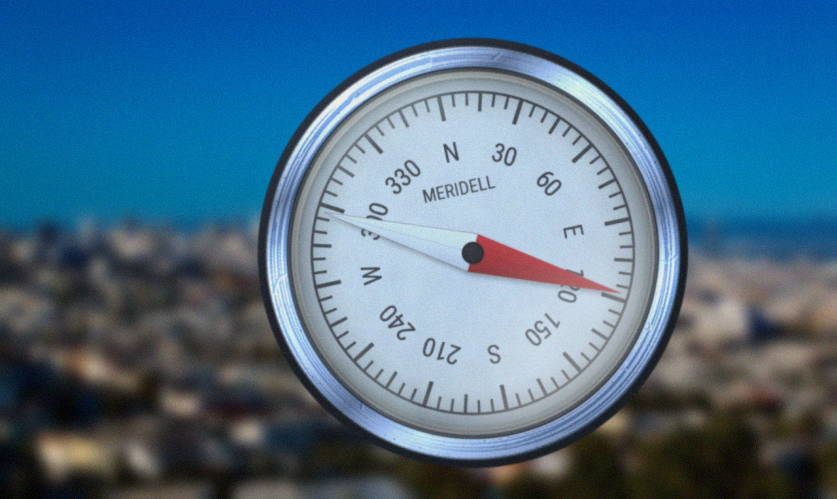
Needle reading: {"value": 117.5, "unit": "°"}
